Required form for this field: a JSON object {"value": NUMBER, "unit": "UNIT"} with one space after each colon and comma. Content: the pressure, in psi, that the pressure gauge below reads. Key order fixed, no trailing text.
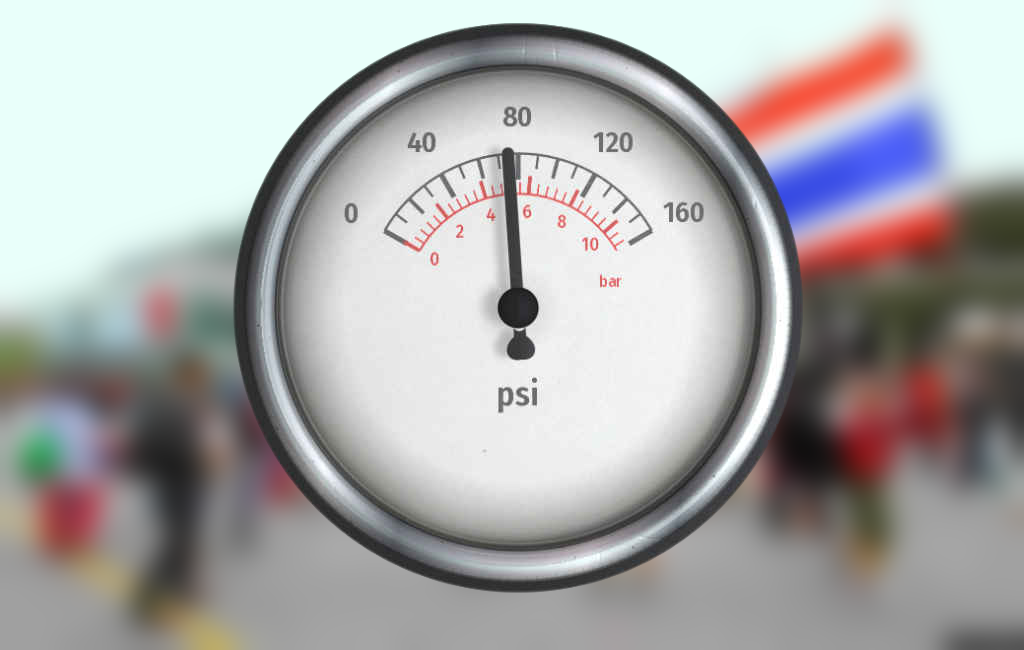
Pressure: {"value": 75, "unit": "psi"}
